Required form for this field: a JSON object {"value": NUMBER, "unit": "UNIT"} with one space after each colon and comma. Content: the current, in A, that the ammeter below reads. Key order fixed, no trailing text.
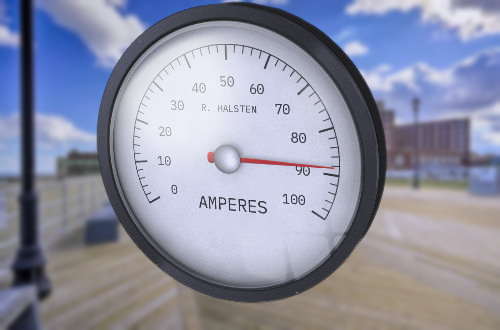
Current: {"value": 88, "unit": "A"}
